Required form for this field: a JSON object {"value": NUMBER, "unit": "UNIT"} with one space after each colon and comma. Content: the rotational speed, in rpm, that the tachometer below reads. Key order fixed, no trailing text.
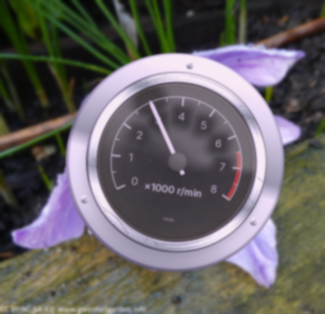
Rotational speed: {"value": 3000, "unit": "rpm"}
